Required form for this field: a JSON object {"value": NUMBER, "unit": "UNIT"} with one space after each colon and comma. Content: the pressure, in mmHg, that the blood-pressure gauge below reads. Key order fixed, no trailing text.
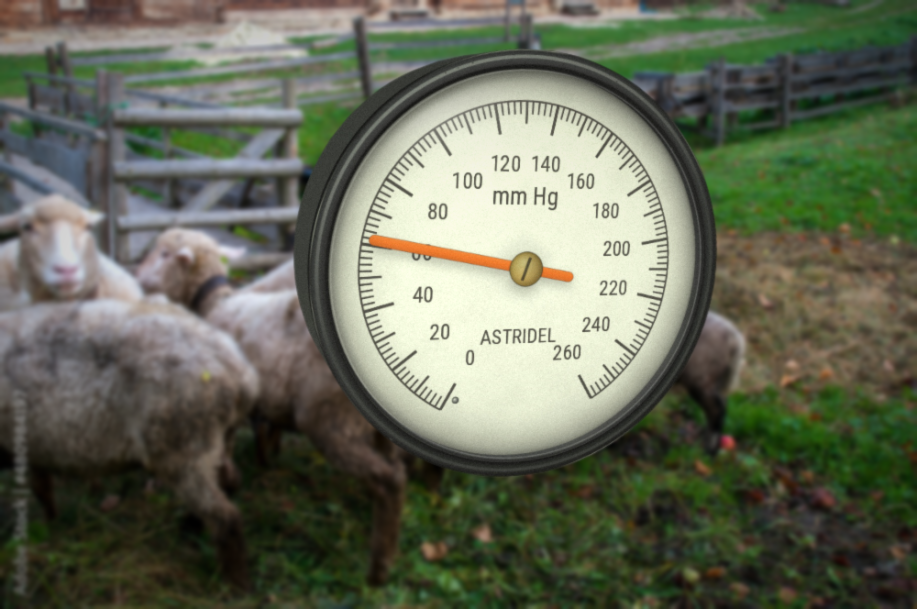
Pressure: {"value": 62, "unit": "mmHg"}
